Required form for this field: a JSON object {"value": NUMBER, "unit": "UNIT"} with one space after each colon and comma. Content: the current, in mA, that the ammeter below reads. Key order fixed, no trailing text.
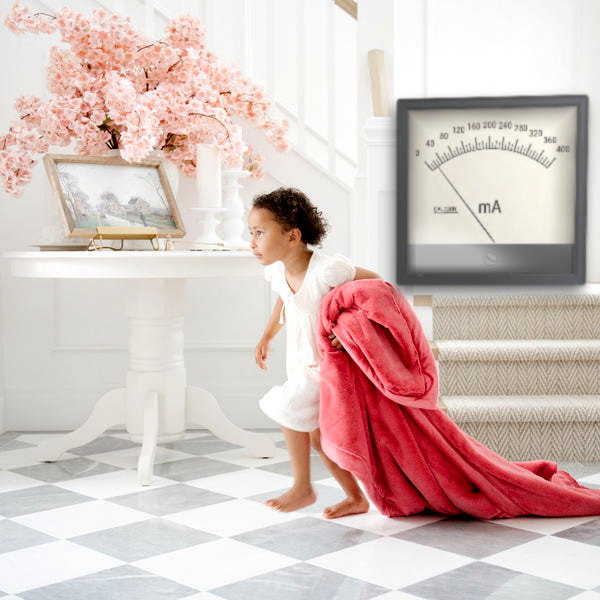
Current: {"value": 20, "unit": "mA"}
